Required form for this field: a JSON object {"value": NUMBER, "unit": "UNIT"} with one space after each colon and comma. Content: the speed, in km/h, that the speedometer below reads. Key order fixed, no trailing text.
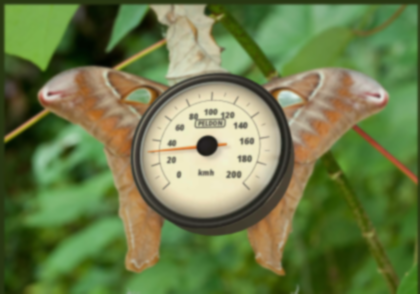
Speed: {"value": 30, "unit": "km/h"}
